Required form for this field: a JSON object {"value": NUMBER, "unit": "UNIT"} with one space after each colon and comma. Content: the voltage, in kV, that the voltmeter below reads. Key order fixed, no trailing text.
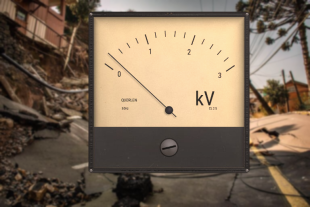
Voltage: {"value": 0.2, "unit": "kV"}
